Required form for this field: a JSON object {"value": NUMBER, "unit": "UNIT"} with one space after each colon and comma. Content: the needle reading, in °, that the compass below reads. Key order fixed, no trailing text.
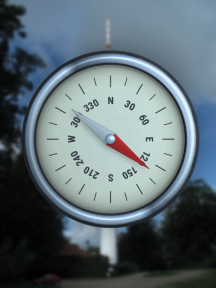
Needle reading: {"value": 127.5, "unit": "°"}
